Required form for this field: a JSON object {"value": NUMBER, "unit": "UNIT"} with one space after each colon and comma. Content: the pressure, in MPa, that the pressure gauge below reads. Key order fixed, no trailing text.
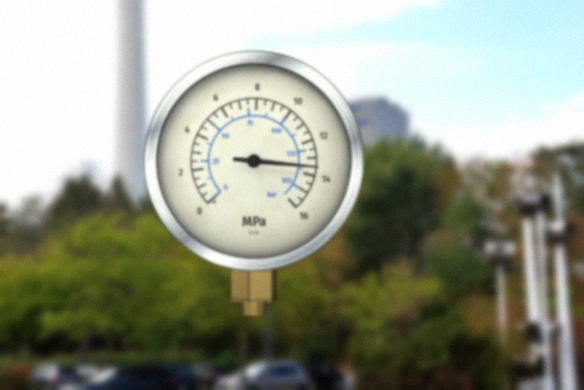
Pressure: {"value": 13.5, "unit": "MPa"}
